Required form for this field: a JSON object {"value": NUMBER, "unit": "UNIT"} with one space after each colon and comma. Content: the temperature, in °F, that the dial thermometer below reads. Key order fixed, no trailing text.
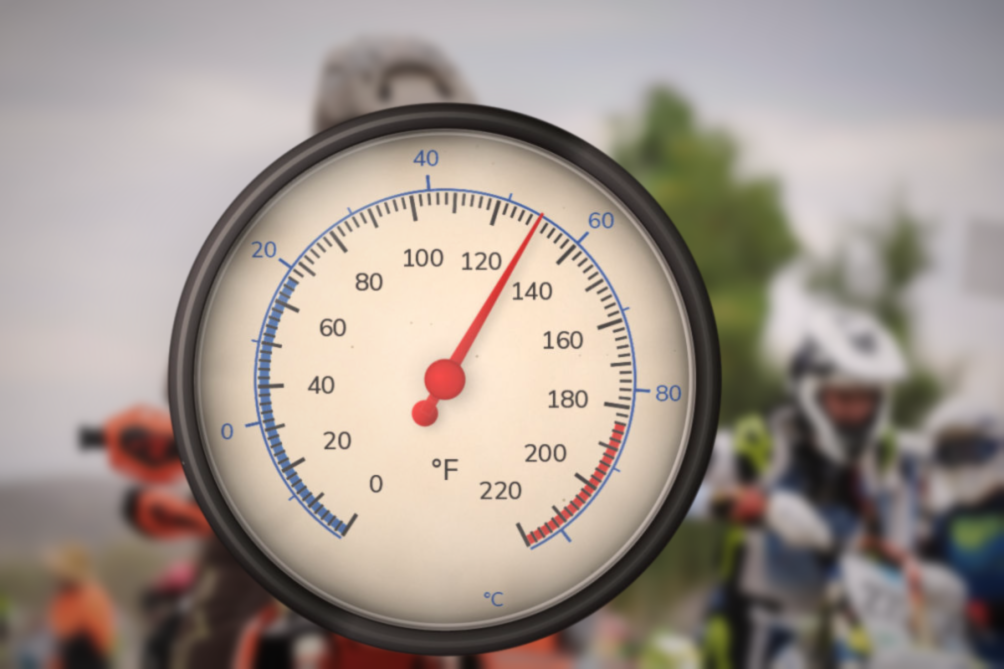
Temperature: {"value": 130, "unit": "°F"}
